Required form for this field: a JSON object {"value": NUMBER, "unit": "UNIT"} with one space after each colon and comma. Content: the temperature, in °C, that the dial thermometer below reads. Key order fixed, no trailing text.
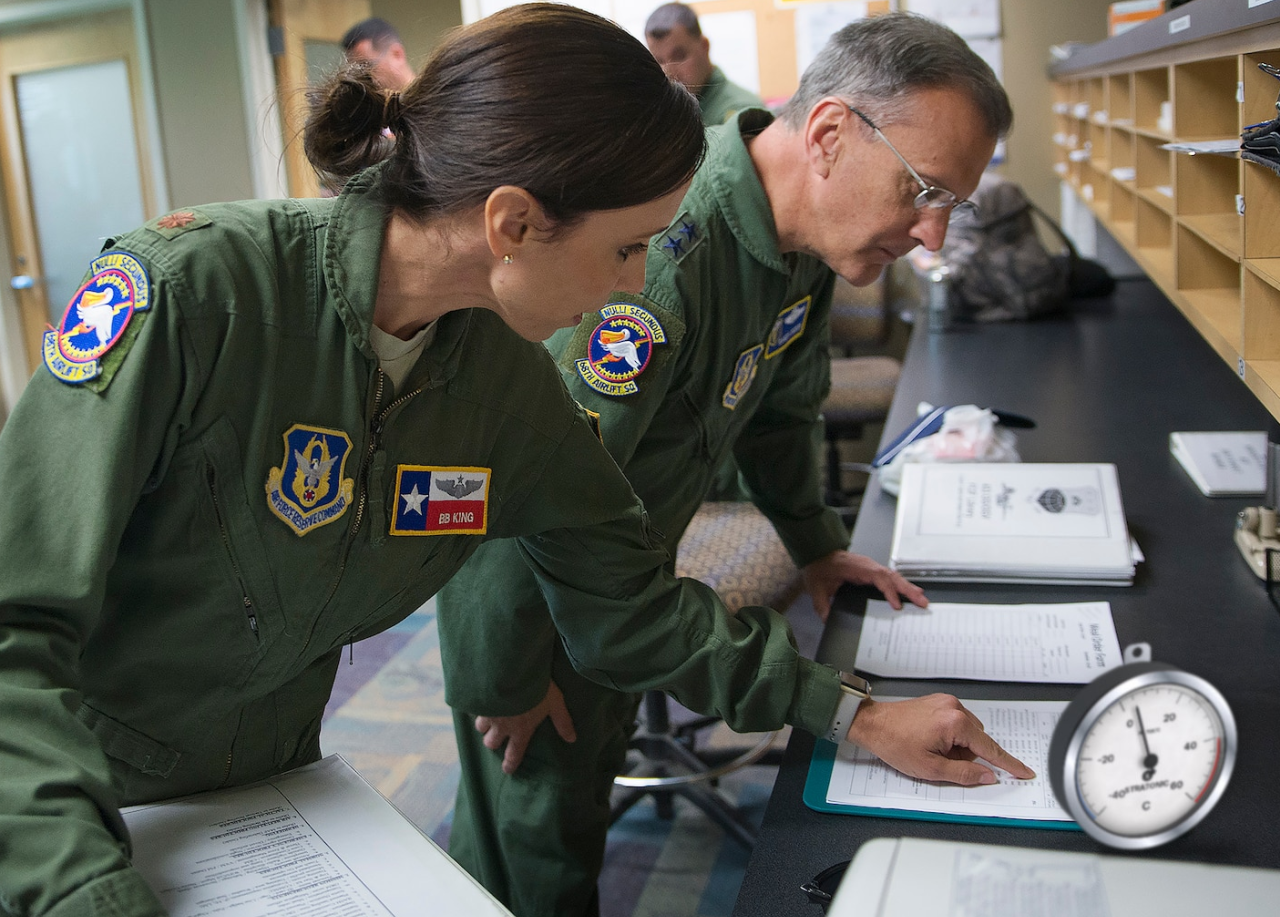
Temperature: {"value": 4, "unit": "°C"}
